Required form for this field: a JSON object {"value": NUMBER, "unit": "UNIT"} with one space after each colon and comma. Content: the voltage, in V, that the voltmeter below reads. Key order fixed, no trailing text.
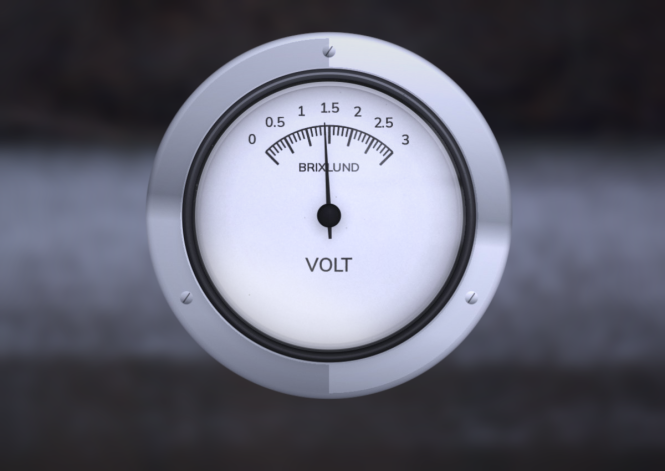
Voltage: {"value": 1.4, "unit": "V"}
